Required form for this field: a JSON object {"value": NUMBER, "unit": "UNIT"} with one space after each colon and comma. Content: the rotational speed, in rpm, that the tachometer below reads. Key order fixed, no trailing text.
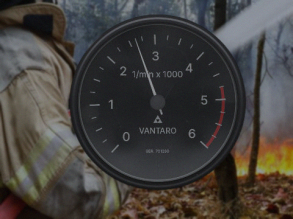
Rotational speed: {"value": 2625, "unit": "rpm"}
